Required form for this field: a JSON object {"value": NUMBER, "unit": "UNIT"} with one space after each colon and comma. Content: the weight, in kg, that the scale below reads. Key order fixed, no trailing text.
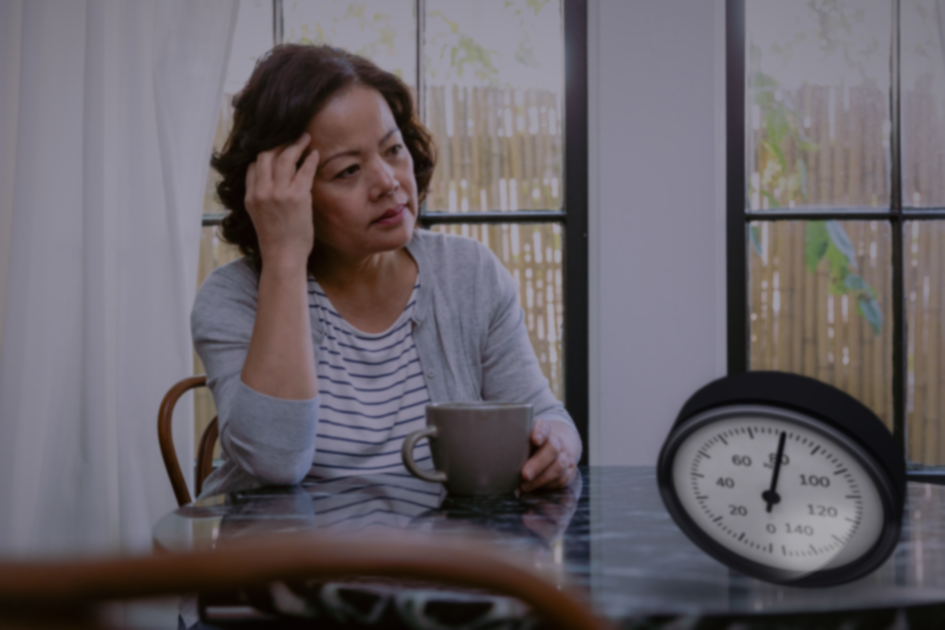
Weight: {"value": 80, "unit": "kg"}
